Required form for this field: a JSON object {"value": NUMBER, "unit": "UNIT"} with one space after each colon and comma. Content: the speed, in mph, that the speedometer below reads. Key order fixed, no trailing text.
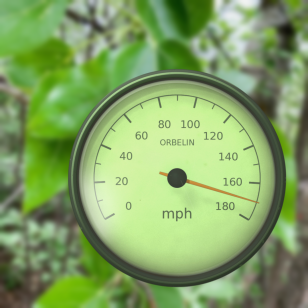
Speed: {"value": 170, "unit": "mph"}
